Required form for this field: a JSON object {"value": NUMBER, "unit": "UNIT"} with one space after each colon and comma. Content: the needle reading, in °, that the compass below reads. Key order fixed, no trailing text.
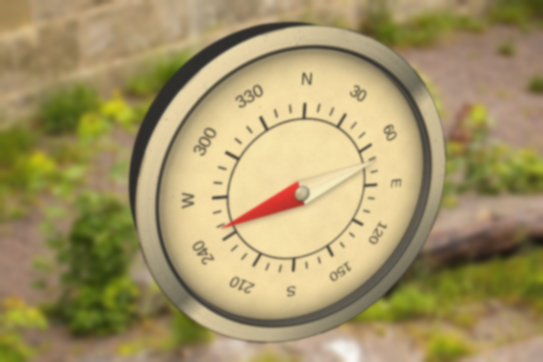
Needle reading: {"value": 250, "unit": "°"}
